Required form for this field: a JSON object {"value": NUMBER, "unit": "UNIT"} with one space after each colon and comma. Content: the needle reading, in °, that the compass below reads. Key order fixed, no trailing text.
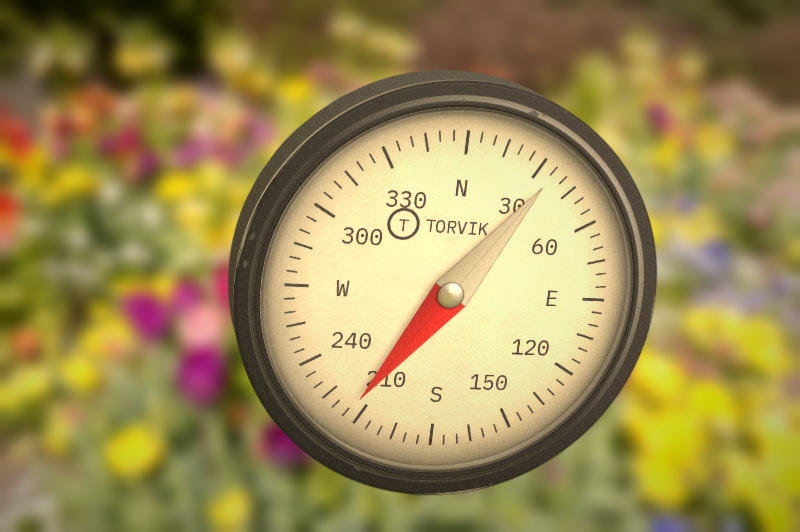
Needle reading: {"value": 215, "unit": "°"}
